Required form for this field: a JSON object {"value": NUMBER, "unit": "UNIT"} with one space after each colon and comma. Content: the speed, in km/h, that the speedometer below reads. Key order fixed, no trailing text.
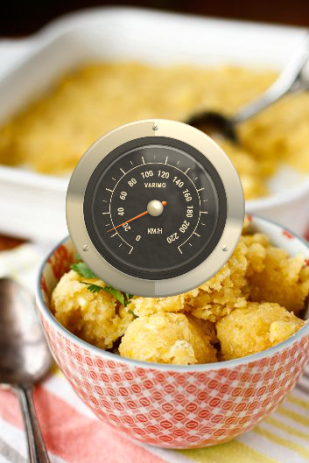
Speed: {"value": 25, "unit": "km/h"}
